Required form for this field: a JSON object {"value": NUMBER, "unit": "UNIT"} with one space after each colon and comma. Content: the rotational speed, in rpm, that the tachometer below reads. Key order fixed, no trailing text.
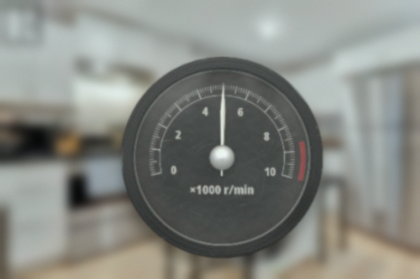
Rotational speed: {"value": 5000, "unit": "rpm"}
